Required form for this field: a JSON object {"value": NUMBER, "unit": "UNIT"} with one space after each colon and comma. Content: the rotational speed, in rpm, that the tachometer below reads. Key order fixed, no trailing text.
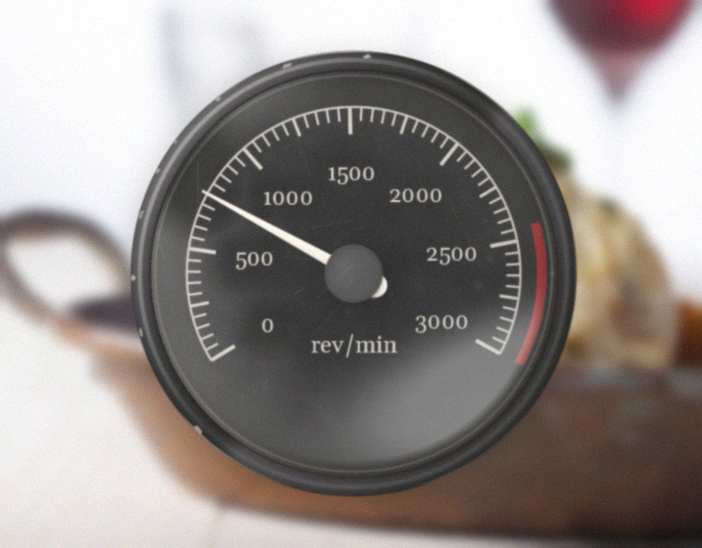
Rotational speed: {"value": 750, "unit": "rpm"}
